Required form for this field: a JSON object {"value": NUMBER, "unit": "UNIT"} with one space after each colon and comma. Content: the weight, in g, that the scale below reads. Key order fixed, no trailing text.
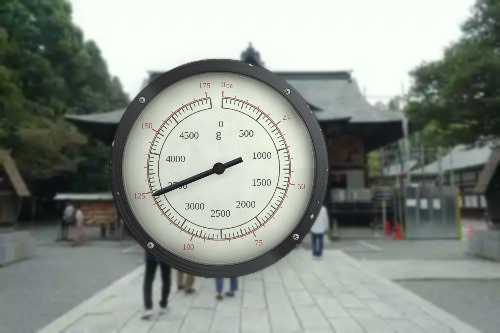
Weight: {"value": 3500, "unit": "g"}
